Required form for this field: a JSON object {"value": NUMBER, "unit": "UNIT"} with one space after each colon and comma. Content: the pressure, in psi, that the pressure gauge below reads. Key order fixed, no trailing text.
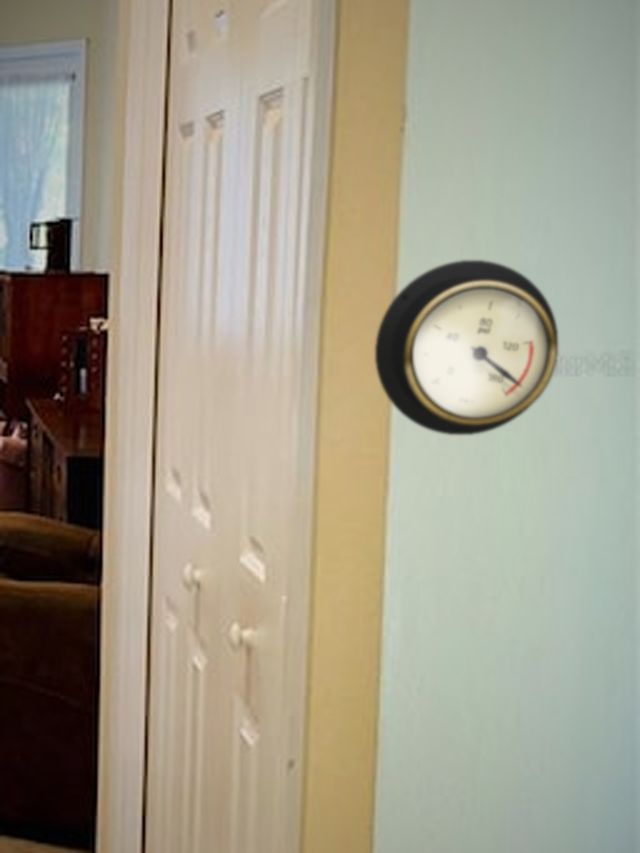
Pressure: {"value": 150, "unit": "psi"}
